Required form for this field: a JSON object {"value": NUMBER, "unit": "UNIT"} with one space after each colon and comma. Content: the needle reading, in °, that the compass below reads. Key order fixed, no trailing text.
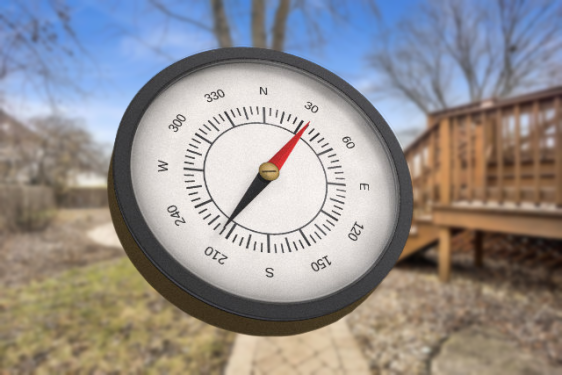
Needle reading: {"value": 35, "unit": "°"}
